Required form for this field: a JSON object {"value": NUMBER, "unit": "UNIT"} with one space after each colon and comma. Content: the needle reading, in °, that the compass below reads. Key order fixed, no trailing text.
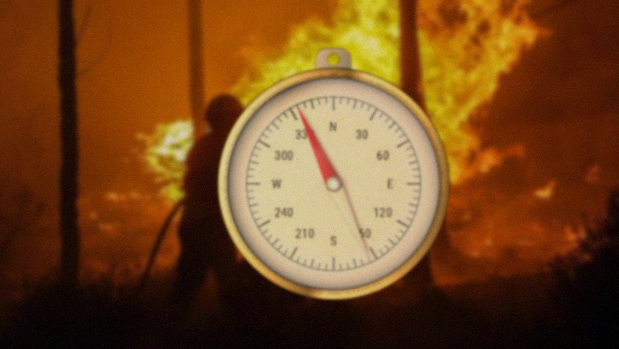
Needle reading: {"value": 335, "unit": "°"}
